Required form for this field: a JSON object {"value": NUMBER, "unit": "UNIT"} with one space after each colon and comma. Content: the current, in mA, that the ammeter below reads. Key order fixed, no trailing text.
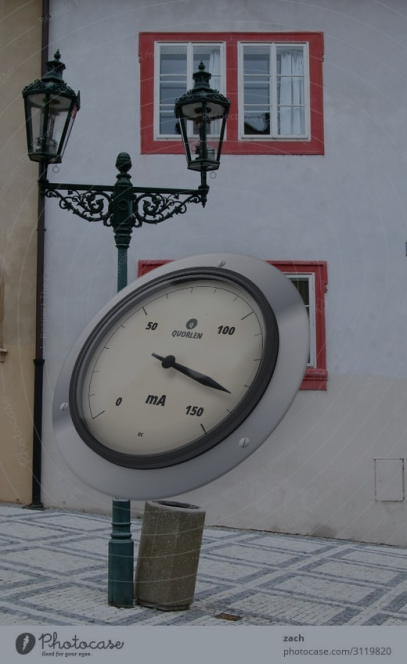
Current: {"value": 135, "unit": "mA"}
